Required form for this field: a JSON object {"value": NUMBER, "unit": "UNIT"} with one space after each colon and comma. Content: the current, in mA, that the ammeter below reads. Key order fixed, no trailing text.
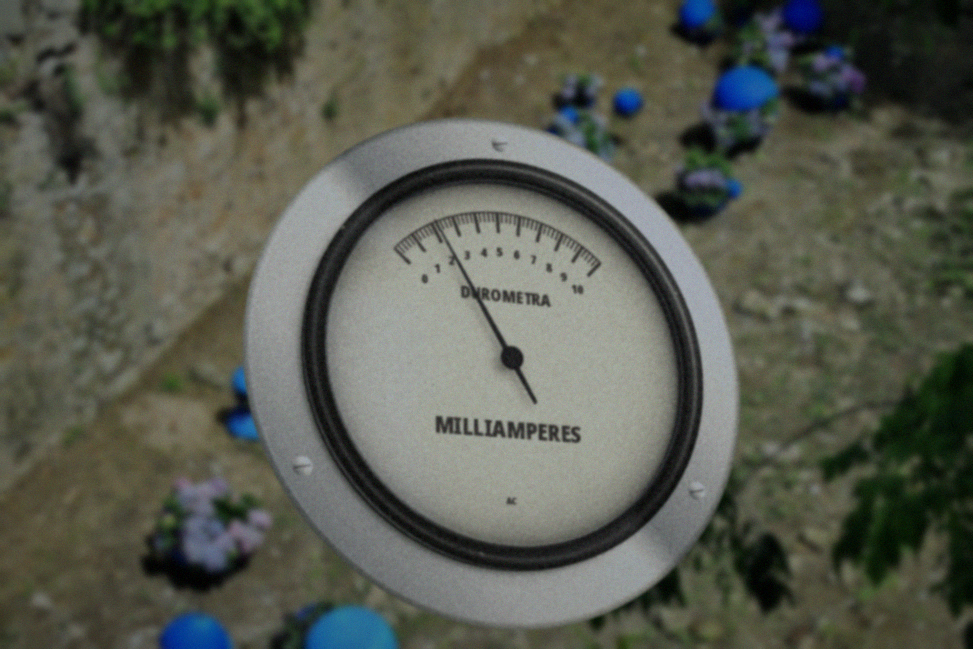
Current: {"value": 2, "unit": "mA"}
